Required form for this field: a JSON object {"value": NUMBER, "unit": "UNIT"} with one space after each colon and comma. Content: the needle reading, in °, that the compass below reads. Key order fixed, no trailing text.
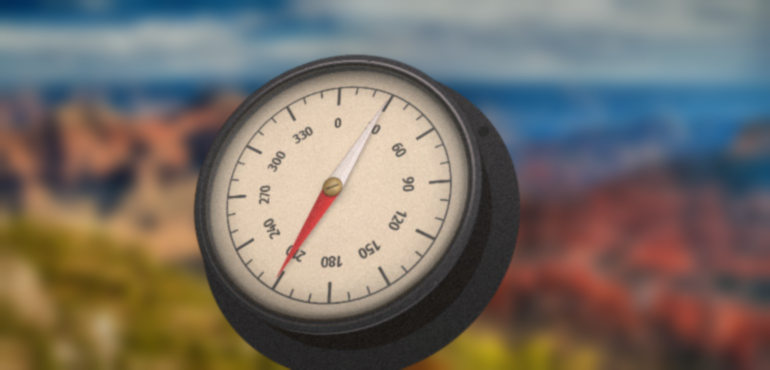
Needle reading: {"value": 210, "unit": "°"}
